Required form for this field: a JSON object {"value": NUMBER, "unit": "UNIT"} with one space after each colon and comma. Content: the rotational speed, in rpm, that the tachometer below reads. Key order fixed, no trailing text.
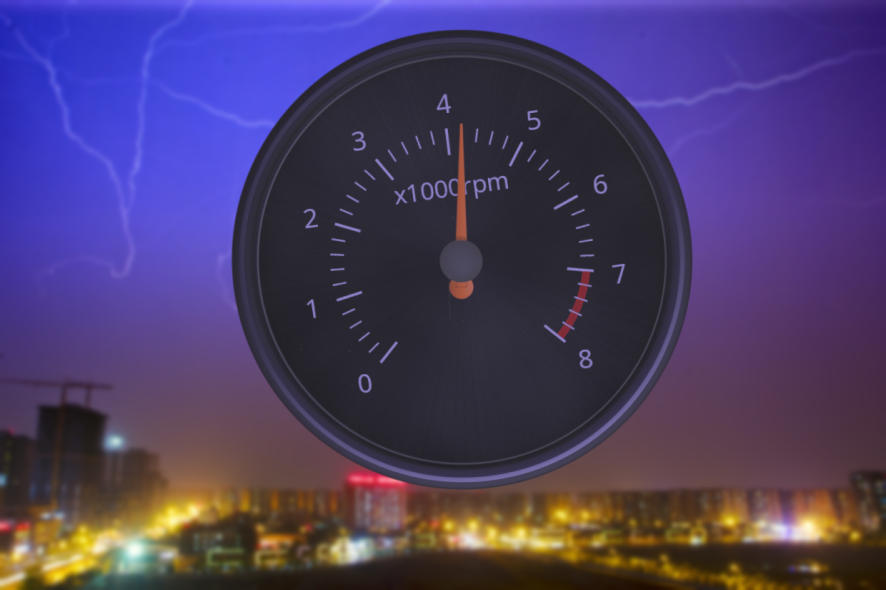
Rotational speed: {"value": 4200, "unit": "rpm"}
